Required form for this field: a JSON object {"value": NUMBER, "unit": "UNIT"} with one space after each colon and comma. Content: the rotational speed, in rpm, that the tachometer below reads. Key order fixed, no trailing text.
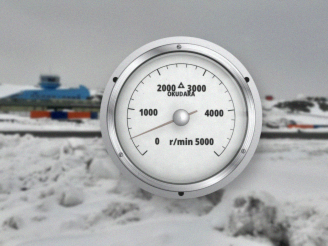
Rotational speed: {"value": 400, "unit": "rpm"}
